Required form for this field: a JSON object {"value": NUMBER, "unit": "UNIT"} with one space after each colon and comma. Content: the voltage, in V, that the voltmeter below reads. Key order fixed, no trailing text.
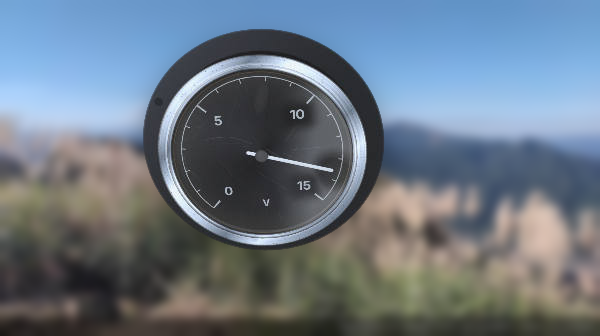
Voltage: {"value": 13.5, "unit": "V"}
